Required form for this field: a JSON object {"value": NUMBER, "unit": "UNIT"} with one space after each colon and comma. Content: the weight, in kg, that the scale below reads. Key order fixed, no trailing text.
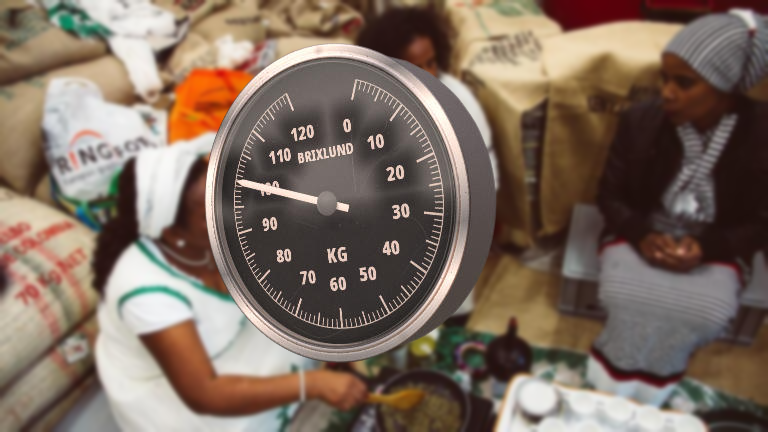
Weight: {"value": 100, "unit": "kg"}
